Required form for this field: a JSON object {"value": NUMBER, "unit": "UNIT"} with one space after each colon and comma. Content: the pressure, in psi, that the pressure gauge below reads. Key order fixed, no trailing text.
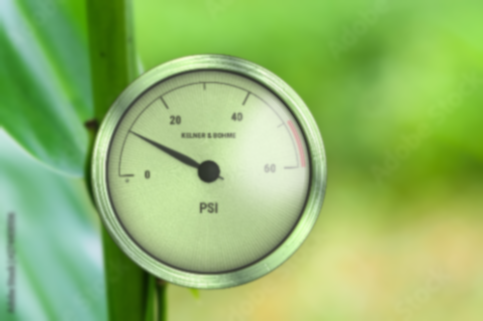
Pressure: {"value": 10, "unit": "psi"}
